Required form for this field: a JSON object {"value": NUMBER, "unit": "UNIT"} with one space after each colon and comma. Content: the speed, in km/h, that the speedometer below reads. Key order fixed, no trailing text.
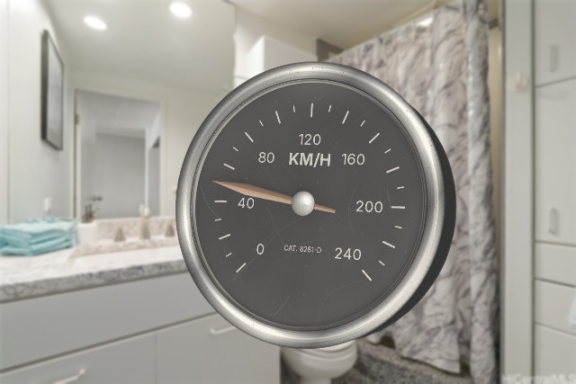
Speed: {"value": 50, "unit": "km/h"}
